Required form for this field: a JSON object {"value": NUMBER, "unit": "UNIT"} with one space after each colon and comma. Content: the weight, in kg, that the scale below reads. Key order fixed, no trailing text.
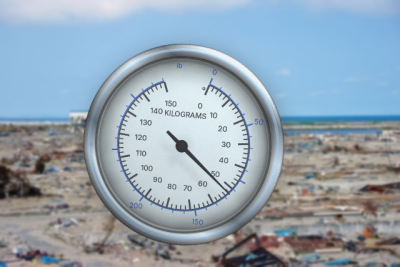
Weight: {"value": 52, "unit": "kg"}
